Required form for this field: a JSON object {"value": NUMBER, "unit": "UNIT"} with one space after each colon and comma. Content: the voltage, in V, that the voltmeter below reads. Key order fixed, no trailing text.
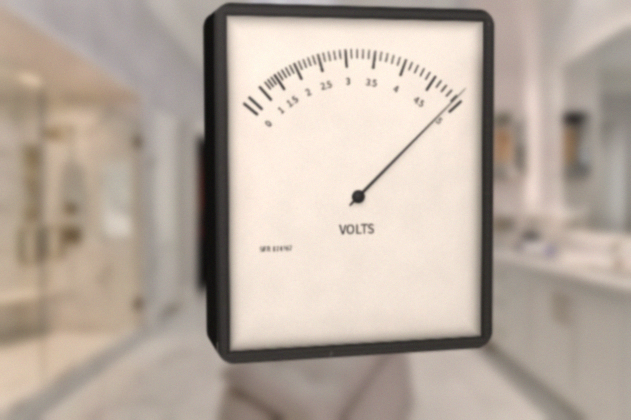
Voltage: {"value": 4.9, "unit": "V"}
